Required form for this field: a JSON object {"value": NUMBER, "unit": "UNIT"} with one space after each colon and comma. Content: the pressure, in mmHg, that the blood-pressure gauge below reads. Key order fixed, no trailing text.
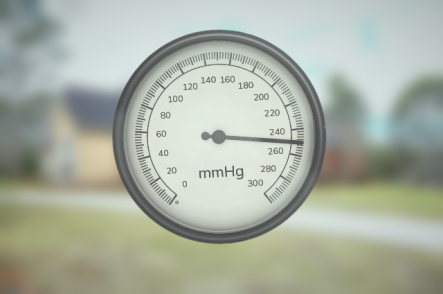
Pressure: {"value": 250, "unit": "mmHg"}
